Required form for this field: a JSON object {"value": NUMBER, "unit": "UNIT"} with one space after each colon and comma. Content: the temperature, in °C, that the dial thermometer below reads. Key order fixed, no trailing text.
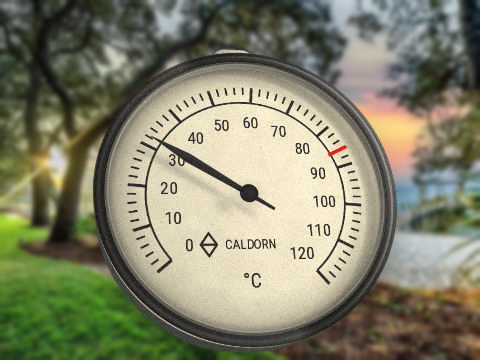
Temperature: {"value": 32, "unit": "°C"}
